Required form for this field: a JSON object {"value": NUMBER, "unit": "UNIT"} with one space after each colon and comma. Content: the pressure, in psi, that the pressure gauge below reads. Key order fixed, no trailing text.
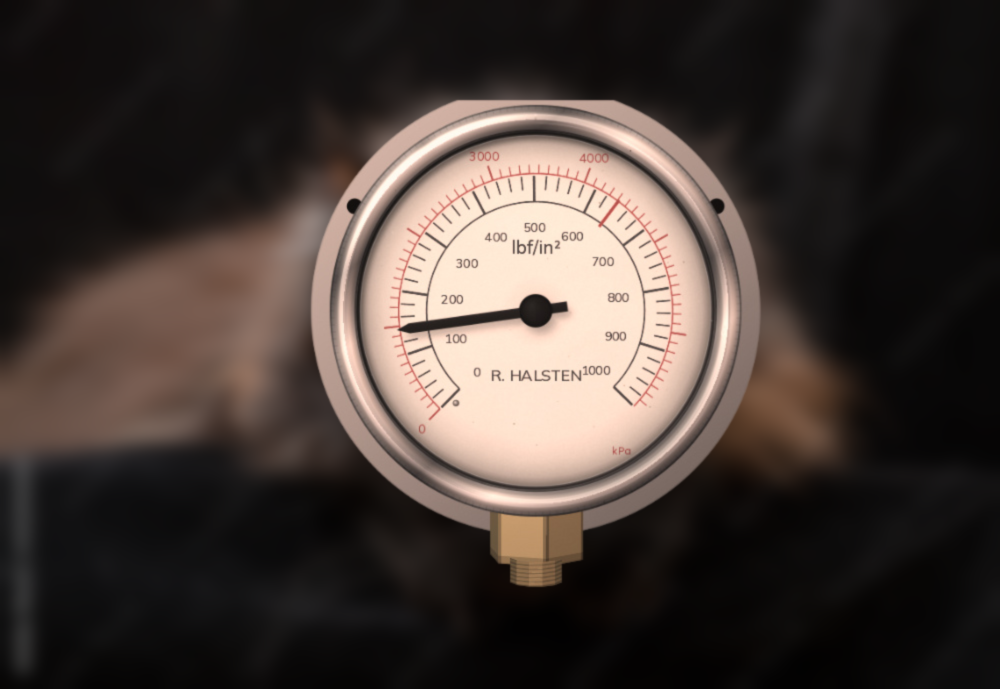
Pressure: {"value": 140, "unit": "psi"}
